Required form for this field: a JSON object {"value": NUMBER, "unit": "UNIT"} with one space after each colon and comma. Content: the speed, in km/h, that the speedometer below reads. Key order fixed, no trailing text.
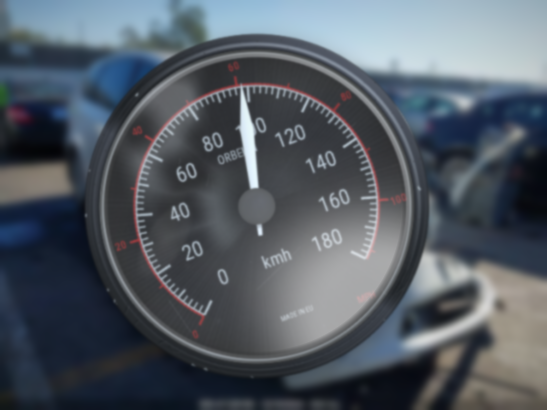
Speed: {"value": 98, "unit": "km/h"}
